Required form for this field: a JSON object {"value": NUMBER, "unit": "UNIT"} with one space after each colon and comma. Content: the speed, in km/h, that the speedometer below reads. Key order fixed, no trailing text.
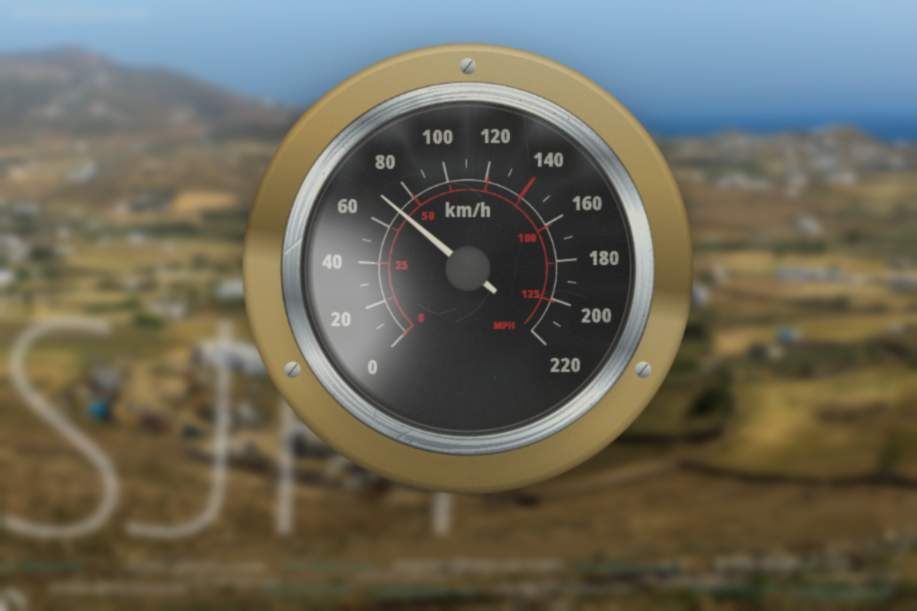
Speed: {"value": 70, "unit": "km/h"}
